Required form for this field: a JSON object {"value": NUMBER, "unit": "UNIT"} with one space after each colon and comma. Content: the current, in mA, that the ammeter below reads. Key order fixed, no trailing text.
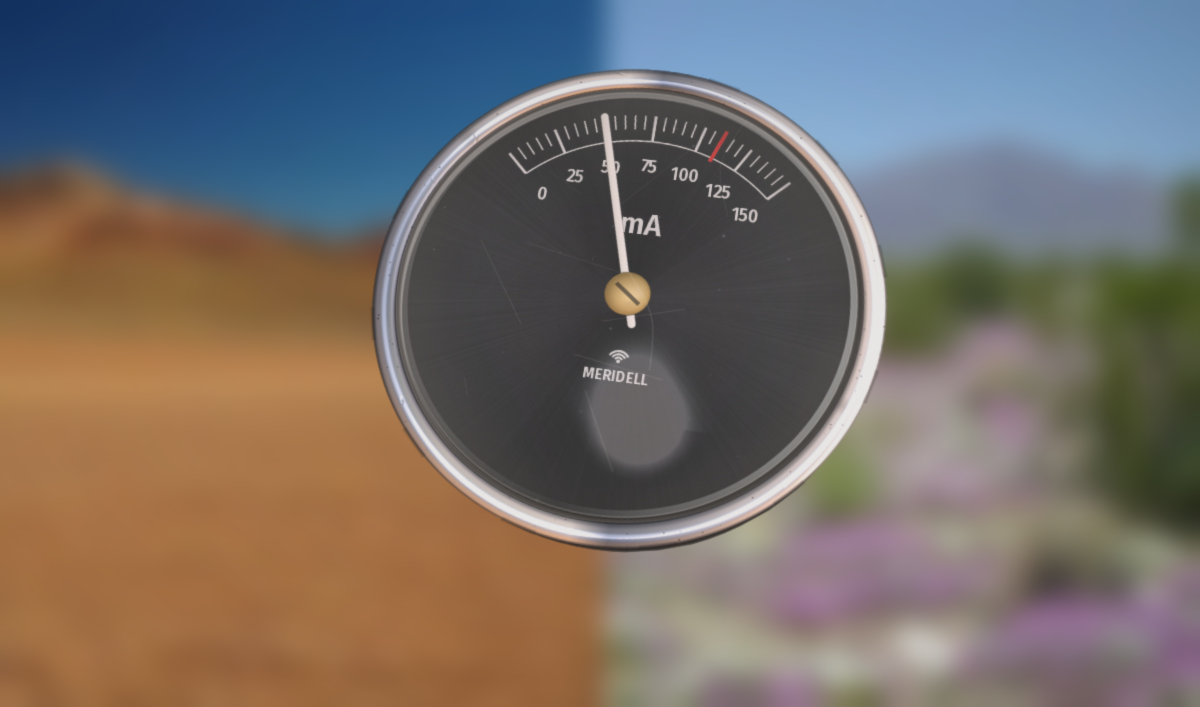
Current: {"value": 50, "unit": "mA"}
